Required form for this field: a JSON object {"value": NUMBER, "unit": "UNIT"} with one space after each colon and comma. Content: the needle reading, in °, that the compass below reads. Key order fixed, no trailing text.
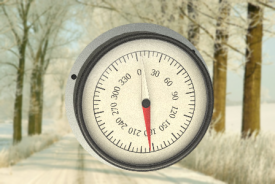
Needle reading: {"value": 185, "unit": "°"}
